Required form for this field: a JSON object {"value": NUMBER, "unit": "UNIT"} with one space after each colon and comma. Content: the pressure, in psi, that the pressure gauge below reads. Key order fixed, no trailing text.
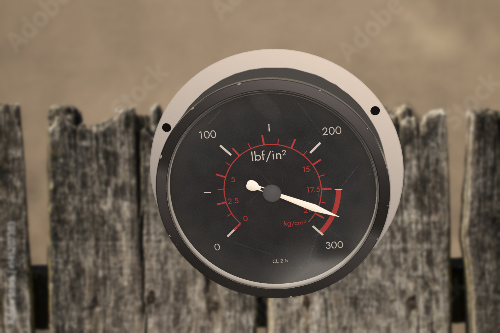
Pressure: {"value": 275, "unit": "psi"}
